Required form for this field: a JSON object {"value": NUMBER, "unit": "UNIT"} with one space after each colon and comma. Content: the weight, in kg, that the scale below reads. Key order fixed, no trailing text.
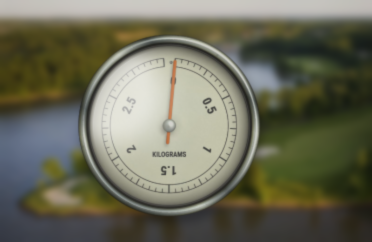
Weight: {"value": 0, "unit": "kg"}
